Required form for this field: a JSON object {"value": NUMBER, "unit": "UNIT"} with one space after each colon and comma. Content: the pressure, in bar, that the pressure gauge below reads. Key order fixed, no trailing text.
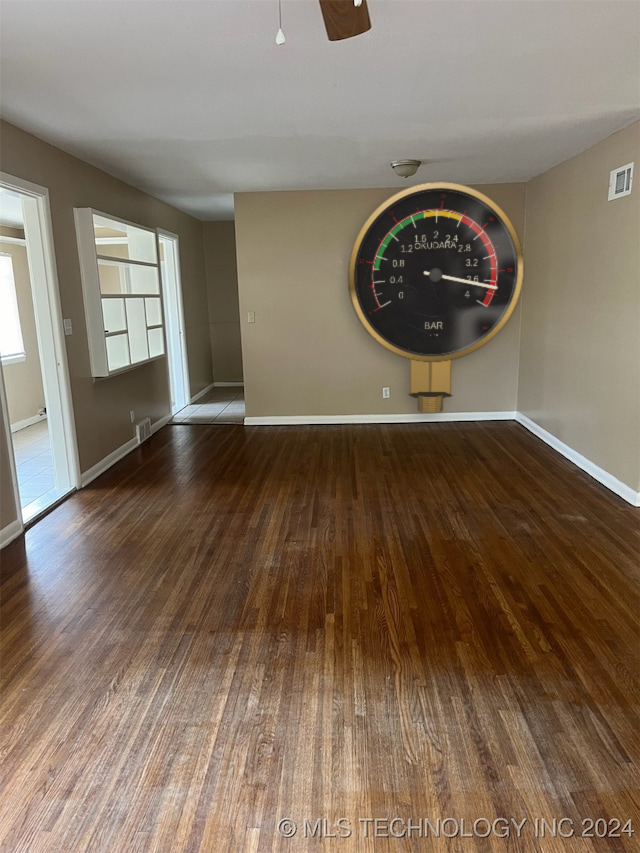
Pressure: {"value": 3.7, "unit": "bar"}
